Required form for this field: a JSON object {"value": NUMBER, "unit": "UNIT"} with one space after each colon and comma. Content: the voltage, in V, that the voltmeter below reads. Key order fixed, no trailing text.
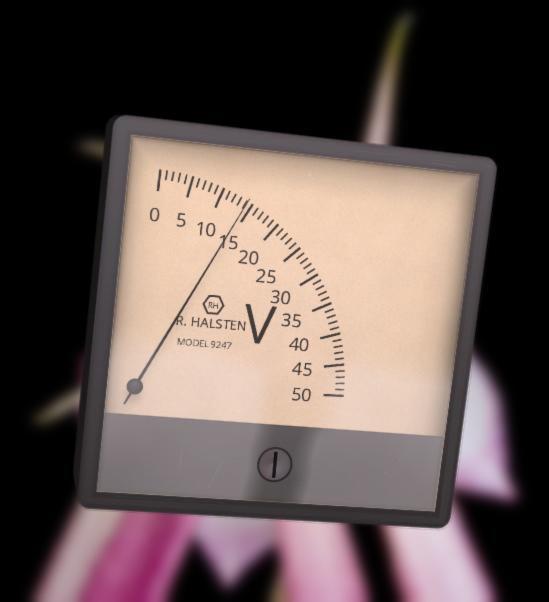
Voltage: {"value": 14, "unit": "V"}
